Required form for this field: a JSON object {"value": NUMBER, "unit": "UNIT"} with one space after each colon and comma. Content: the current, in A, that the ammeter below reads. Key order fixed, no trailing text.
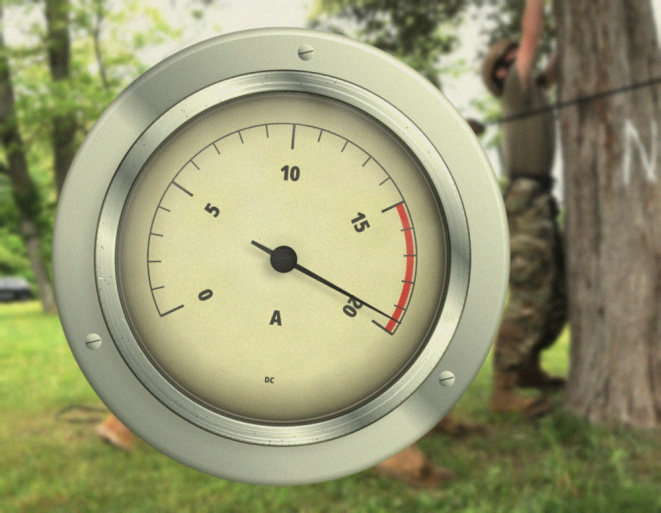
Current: {"value": 19.5, "unit": "A"}
